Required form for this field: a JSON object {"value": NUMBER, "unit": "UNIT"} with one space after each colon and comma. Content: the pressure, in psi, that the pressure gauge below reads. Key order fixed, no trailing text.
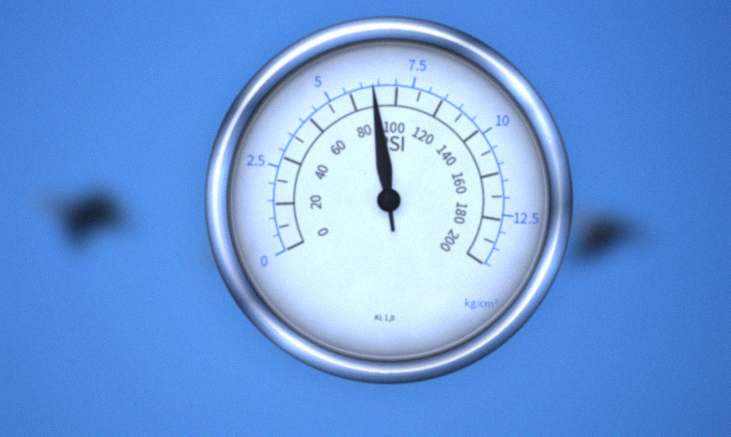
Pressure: {"value": 90, "unit": "psi"}
